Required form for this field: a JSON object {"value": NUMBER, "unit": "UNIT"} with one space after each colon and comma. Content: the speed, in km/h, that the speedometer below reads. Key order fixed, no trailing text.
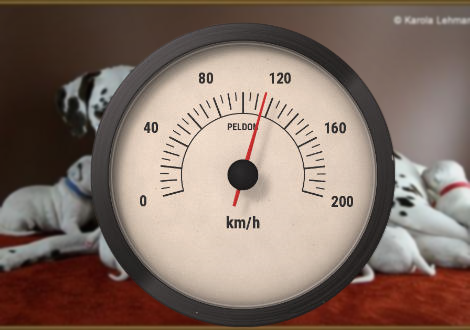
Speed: {"value": 115, "unit": "km/h"}
